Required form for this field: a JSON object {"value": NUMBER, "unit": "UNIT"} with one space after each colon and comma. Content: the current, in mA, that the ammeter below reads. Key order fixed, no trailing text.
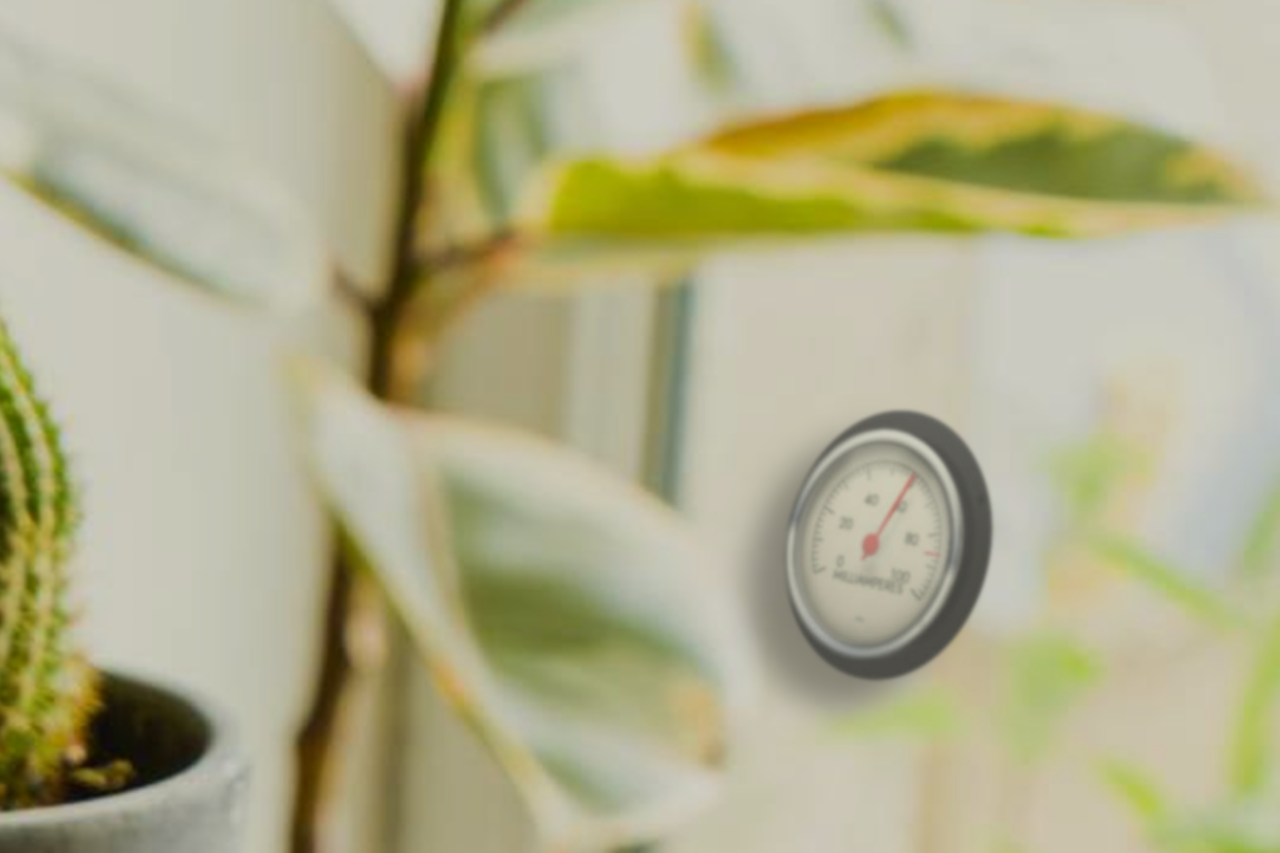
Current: {"value": 60, "unit": "mA"}
